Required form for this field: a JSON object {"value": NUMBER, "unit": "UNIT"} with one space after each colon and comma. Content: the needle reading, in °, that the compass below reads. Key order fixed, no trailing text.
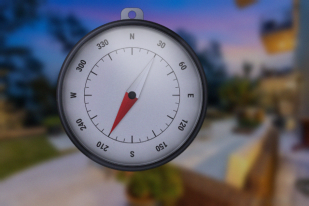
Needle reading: {"value": 210, "unit": "°"}
